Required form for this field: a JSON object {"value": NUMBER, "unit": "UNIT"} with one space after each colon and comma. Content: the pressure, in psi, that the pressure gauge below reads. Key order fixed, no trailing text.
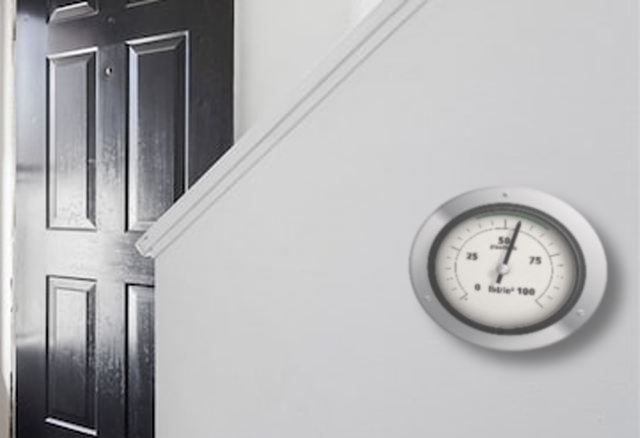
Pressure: {"value": 55, "unit": "psi"}
